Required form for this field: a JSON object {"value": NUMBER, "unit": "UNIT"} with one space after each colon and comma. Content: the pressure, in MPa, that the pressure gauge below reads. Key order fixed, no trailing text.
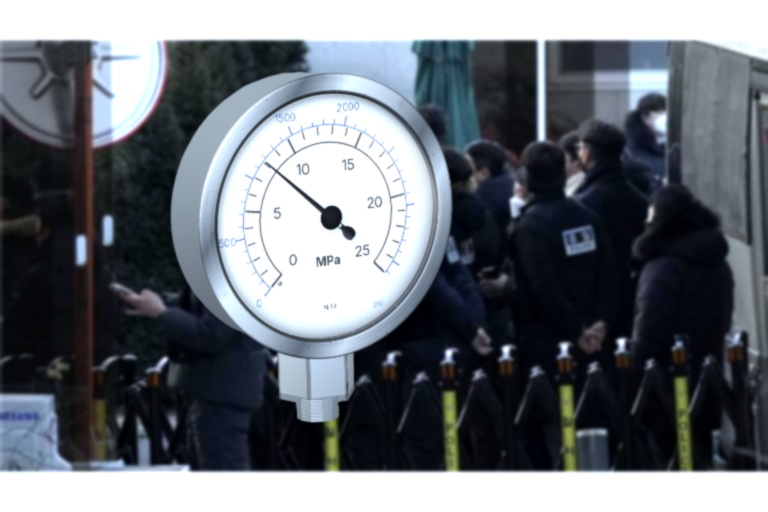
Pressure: {"value": 8, "unit": "MPa"}
